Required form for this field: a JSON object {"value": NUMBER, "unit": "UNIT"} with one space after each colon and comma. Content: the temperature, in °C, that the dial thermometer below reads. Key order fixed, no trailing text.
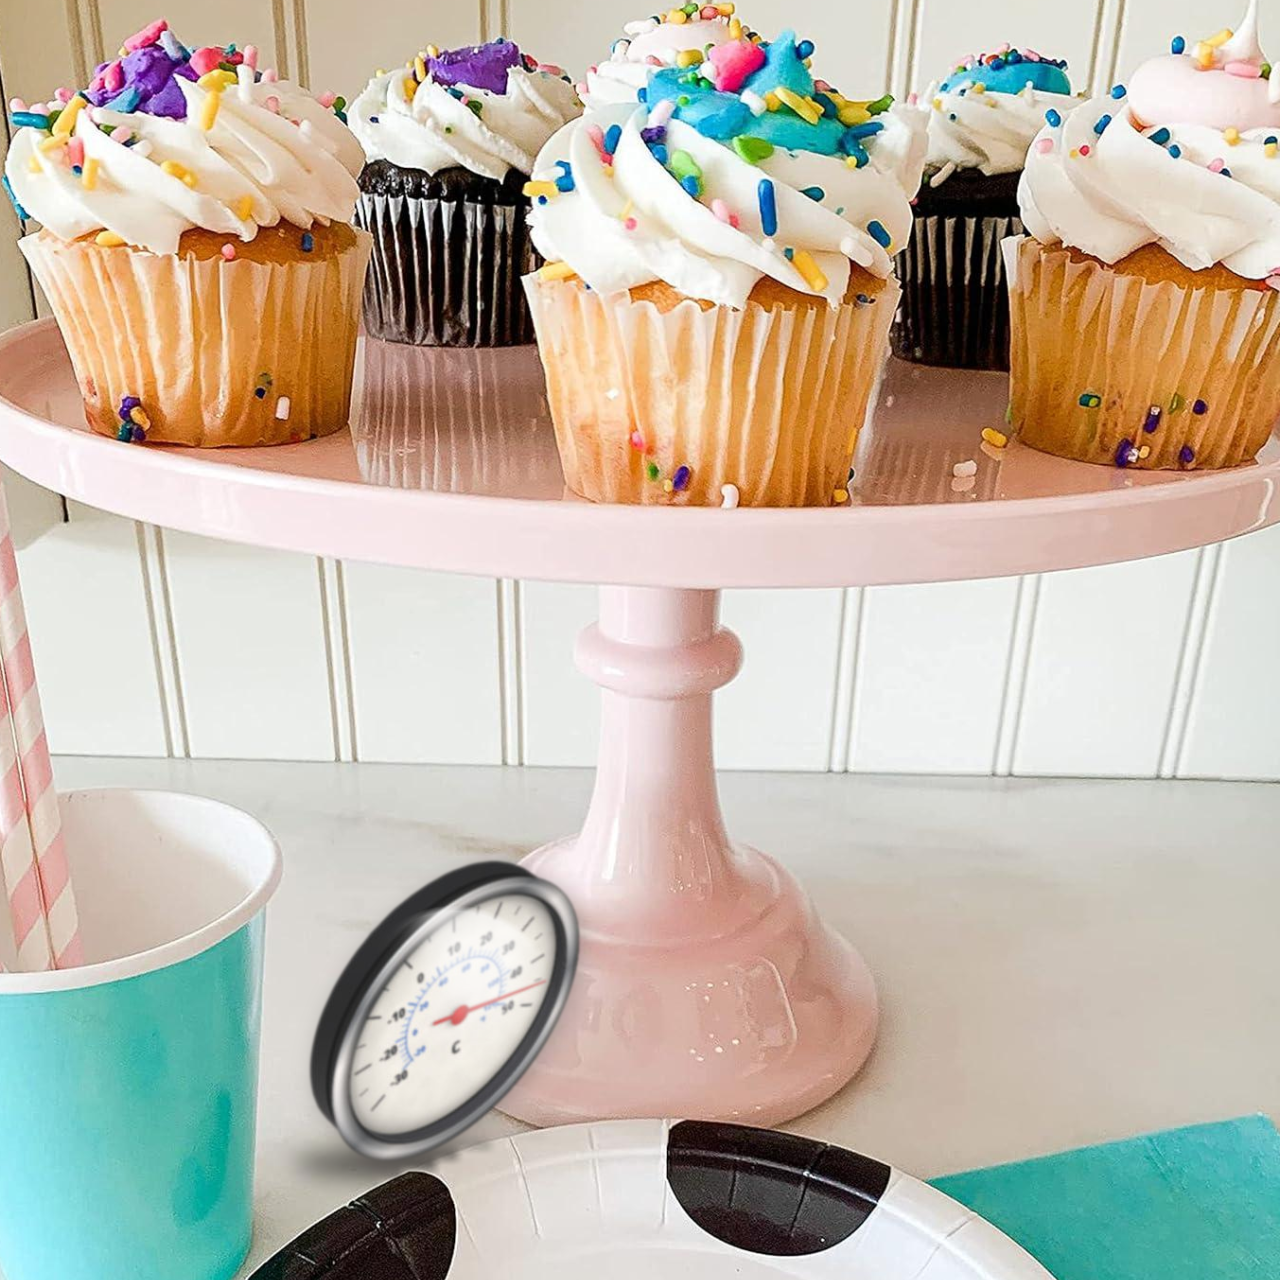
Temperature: {"value": 45, "unit": "°C"}
